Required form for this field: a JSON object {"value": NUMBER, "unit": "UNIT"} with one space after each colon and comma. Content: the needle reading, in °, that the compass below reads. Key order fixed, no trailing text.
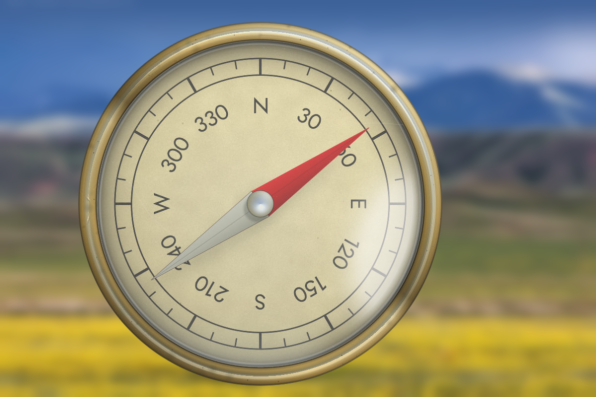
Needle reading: {"value": 55, "unit": "°"}
